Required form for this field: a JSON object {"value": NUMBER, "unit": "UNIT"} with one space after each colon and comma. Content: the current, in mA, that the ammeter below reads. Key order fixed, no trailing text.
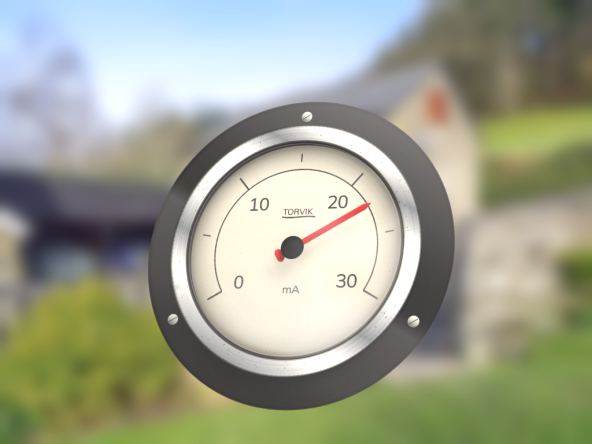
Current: {"value": 22.5, "unit": "mA"}
